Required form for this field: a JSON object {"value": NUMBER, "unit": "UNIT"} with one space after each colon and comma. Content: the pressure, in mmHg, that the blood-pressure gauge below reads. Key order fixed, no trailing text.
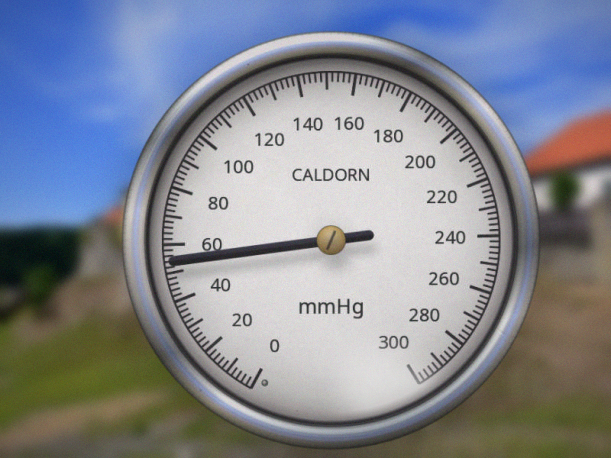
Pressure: {"value": 54, "unit": "mmHg"}
